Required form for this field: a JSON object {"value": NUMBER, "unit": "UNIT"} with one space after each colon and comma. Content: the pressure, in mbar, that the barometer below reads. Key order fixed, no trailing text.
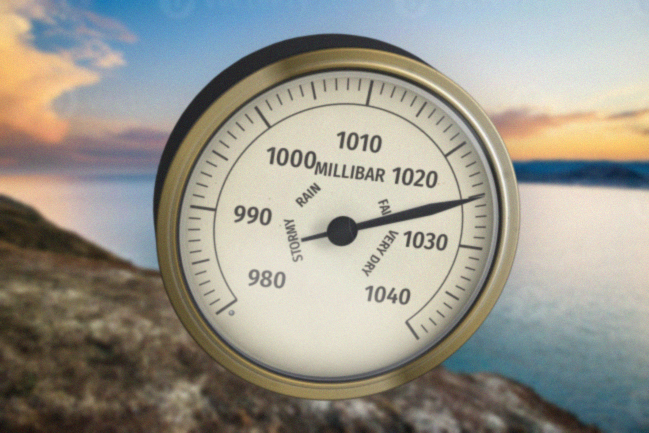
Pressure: {"value": 1025, "unit": "mbar"}
